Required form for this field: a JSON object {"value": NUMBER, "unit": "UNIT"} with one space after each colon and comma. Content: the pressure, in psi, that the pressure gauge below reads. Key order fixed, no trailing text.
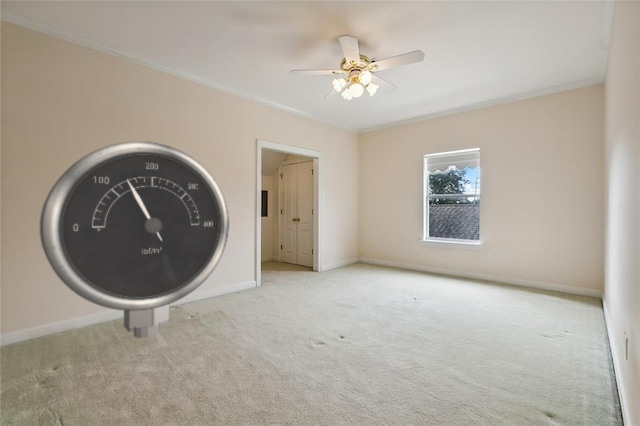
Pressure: {"value": 140, "unit": "psi"}
